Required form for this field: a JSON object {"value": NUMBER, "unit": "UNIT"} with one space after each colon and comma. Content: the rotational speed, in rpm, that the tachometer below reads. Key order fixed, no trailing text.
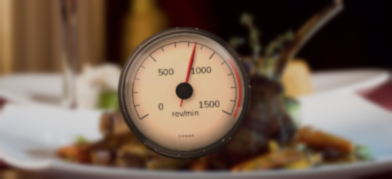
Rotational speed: {"value": 850, "unit": "rpm"}
